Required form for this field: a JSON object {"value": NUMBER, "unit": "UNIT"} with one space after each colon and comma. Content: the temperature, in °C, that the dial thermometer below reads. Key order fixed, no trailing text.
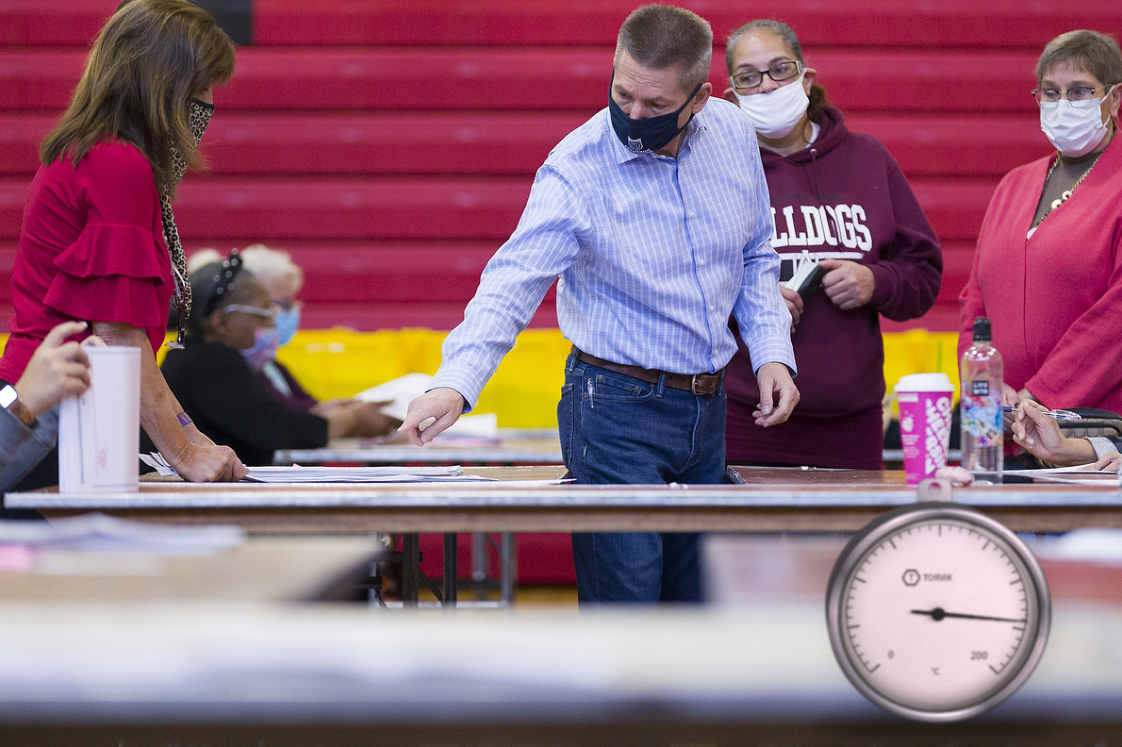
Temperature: {"value": 170, "unit": "°C"}
